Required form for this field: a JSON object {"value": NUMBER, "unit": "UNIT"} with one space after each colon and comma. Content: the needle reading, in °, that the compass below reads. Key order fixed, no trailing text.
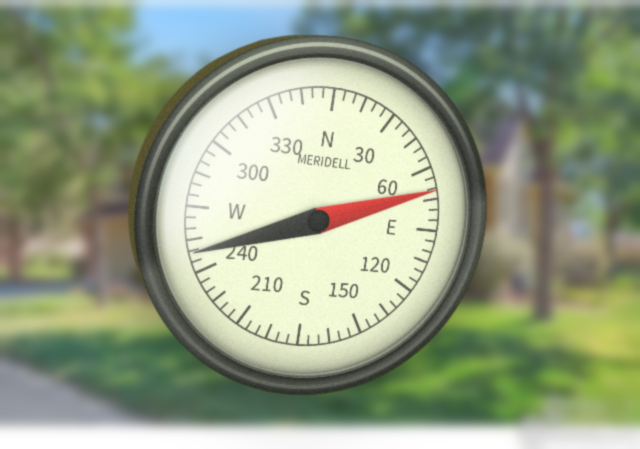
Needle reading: {"value": 70, "unit": "°"}
